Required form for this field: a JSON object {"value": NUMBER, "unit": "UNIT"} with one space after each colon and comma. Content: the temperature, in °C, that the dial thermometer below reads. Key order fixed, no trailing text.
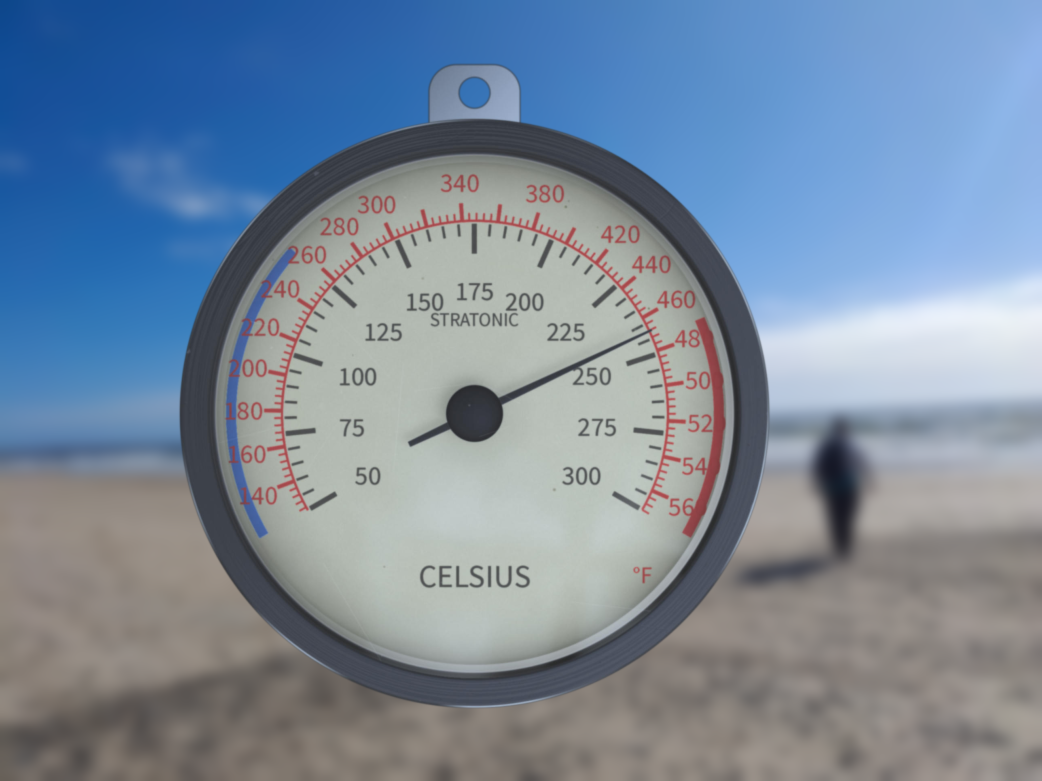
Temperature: {"value": 242.5, "unit": "°C"}
